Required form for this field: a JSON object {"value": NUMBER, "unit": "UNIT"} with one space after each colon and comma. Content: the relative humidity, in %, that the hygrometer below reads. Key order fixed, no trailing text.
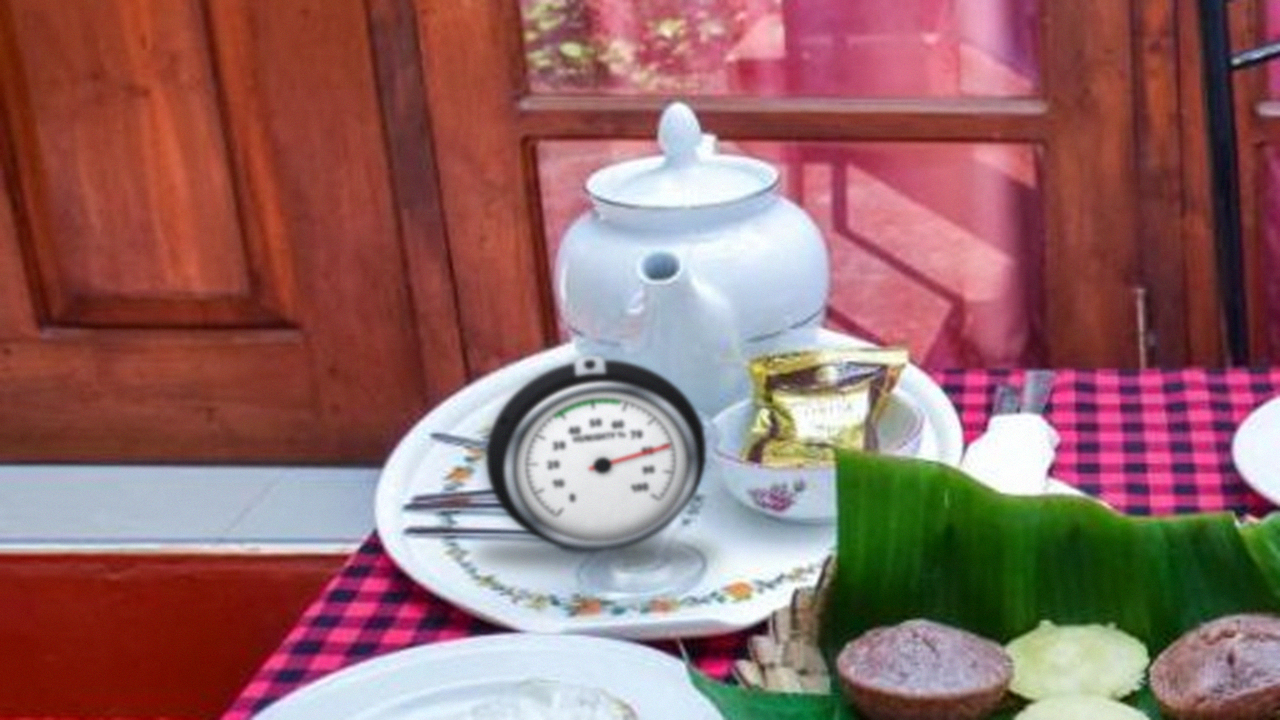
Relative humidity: {"value": 80, "unit": "%"}
